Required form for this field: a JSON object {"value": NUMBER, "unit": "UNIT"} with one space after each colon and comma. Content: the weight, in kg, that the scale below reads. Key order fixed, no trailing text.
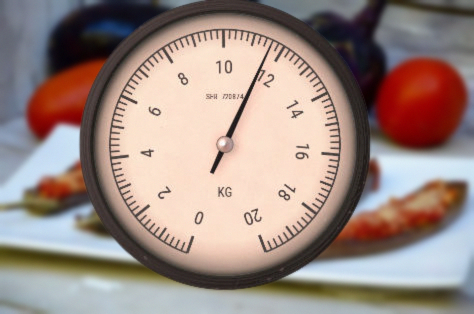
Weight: {"value": 11.6, "unit": "kg"}
